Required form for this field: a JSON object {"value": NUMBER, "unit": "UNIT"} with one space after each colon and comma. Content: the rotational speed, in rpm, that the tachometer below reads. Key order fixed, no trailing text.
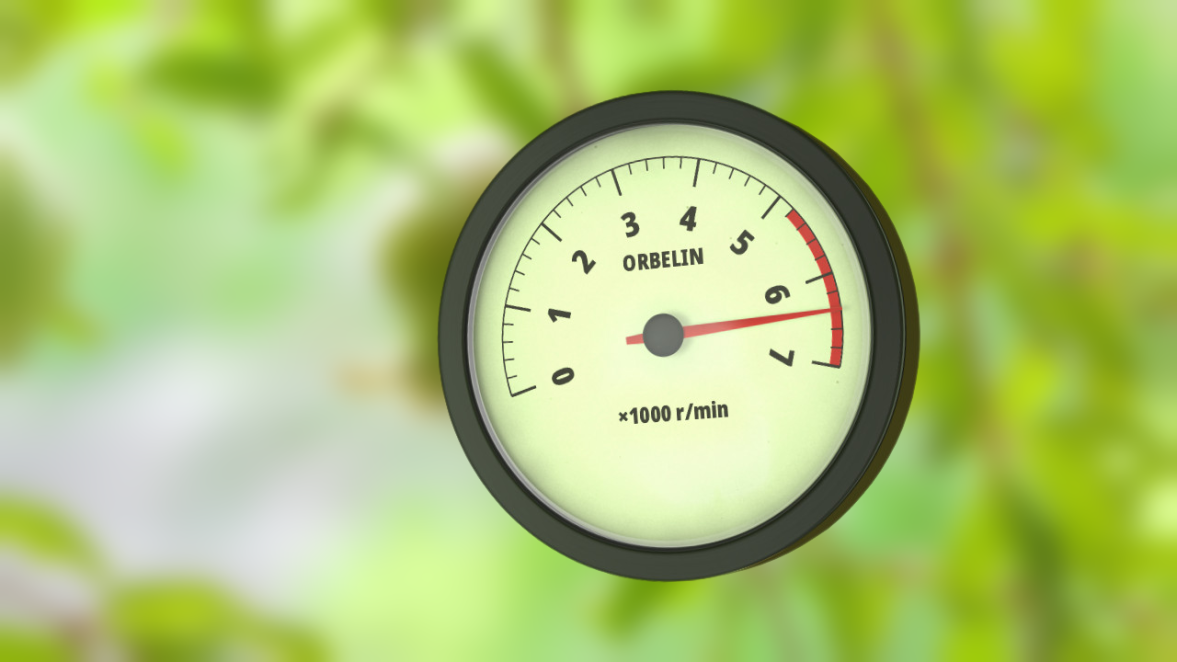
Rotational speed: {"value": 6400, "unit": "rpm"}
